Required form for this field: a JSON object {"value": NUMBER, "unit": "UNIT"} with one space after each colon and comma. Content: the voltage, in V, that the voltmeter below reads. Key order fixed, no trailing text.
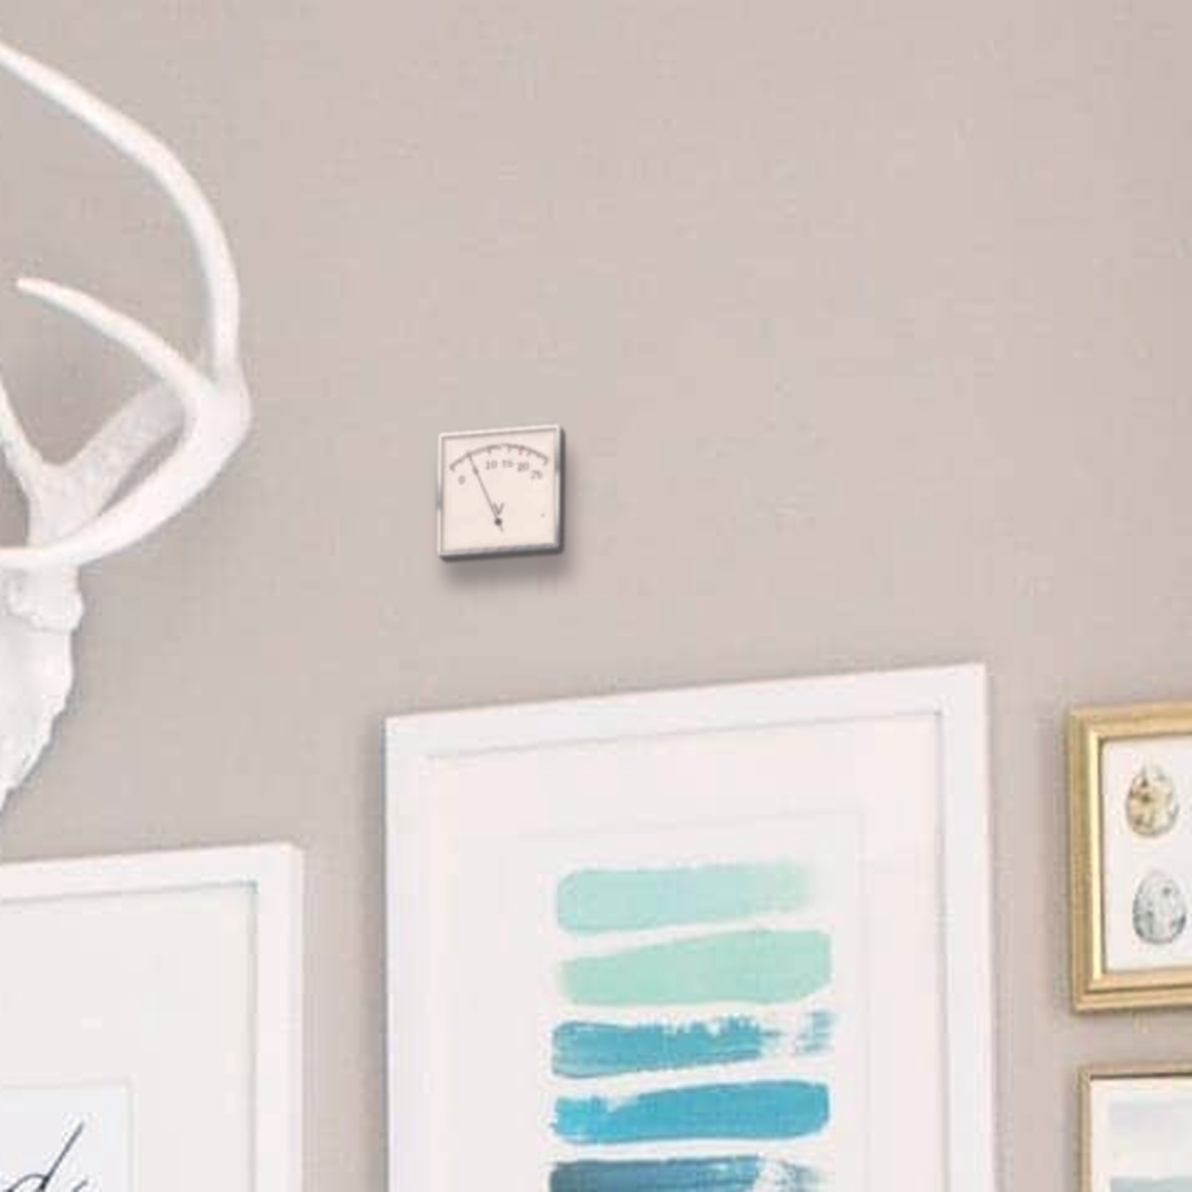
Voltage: {"value": 5, "unit": "V"}
